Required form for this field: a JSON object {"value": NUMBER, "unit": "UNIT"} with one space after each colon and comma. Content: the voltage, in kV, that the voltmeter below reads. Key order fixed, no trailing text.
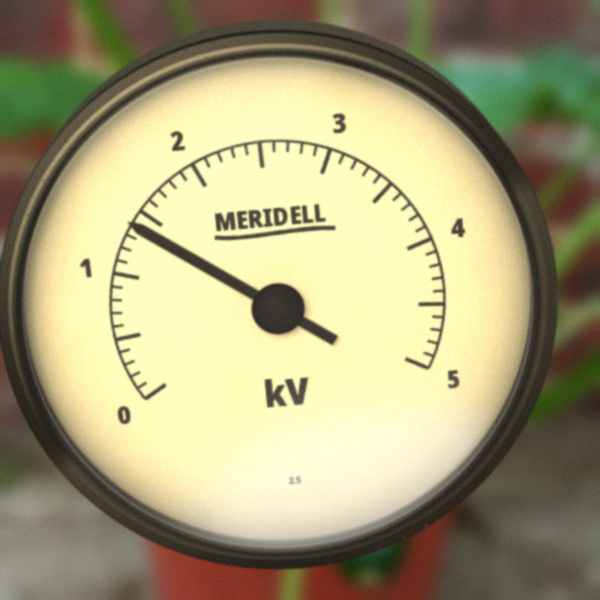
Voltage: {"value": 1.4, "unit": "kV"}
